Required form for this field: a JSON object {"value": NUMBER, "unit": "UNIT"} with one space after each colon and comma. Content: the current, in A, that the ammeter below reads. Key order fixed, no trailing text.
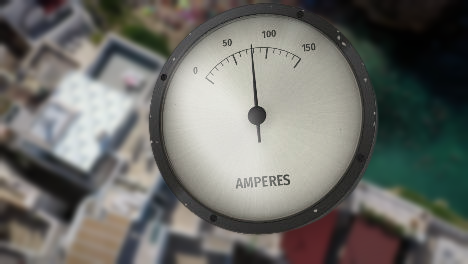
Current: {"value": 80, "unit": "A"}
